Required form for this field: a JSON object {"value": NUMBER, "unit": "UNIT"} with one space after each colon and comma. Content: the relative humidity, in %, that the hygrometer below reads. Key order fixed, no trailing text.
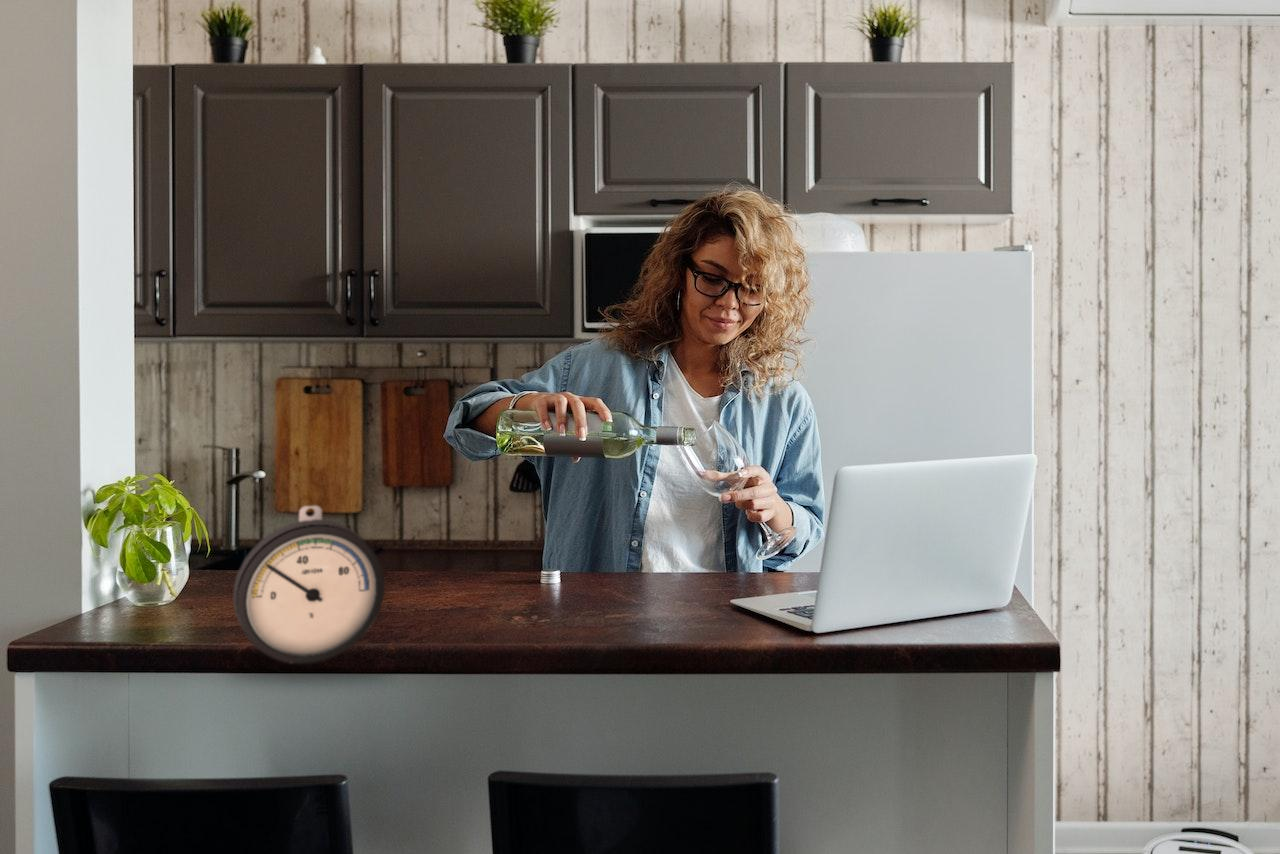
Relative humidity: {"value": 20, "unit": "%"}
